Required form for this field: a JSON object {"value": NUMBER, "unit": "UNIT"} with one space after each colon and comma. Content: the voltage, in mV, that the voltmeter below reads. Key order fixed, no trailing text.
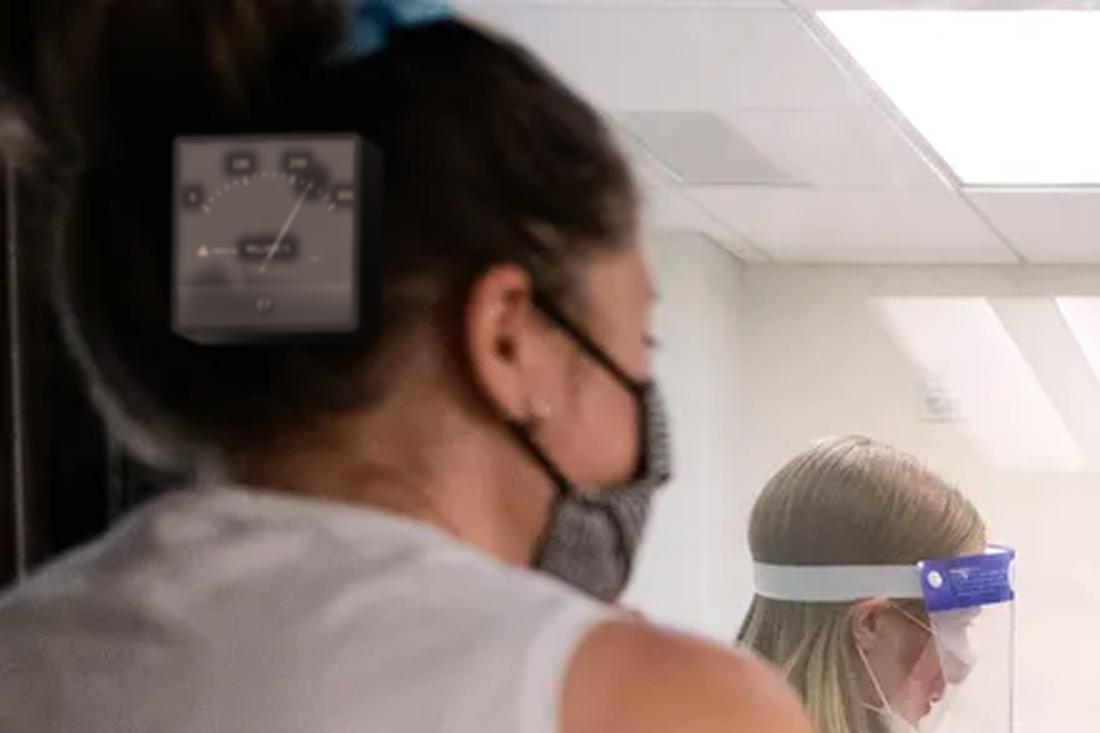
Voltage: {"value": 240, "unit": "mV"}
